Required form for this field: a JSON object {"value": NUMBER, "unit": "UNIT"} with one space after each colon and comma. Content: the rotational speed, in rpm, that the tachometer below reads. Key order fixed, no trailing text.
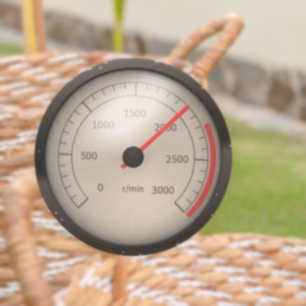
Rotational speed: {"value": 2000, "unit": "rpm"}
